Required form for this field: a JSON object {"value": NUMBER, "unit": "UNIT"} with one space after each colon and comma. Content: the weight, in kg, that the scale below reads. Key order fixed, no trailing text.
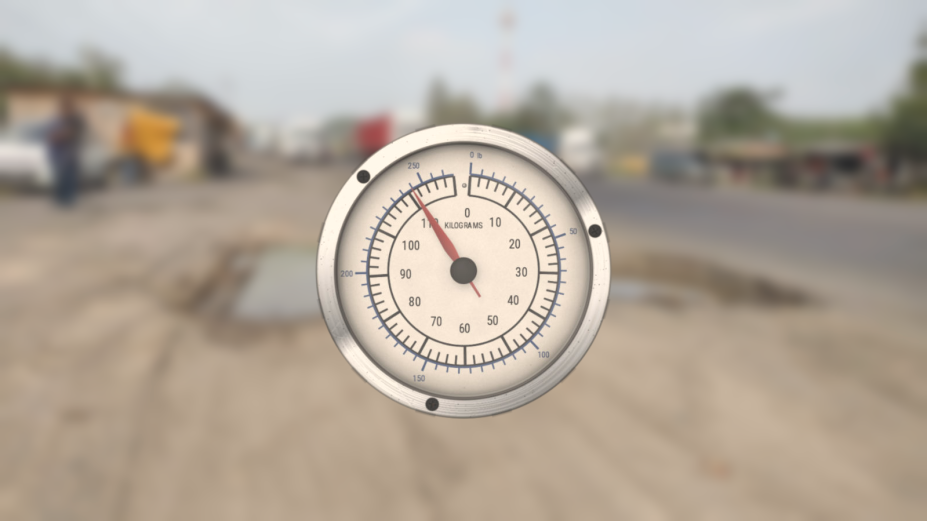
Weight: {"value": 111, "unit": "kg"}
